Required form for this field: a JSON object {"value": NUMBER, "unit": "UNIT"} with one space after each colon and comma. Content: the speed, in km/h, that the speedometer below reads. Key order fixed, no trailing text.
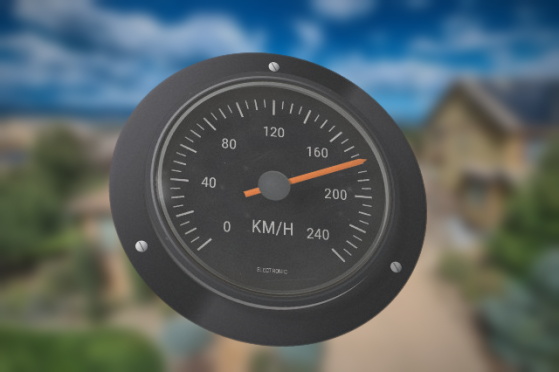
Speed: {"value": 180, "unit": "km/h"}
